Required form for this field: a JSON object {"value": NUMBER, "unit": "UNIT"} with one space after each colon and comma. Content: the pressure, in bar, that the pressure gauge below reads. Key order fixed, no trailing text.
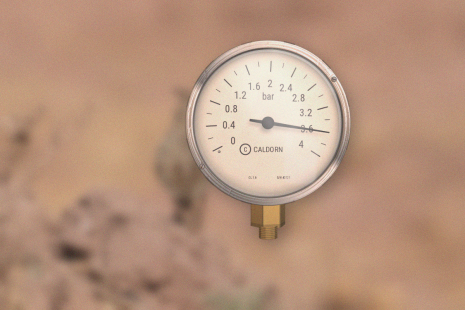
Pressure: {"value": 3.6, "unit": "bar"}
